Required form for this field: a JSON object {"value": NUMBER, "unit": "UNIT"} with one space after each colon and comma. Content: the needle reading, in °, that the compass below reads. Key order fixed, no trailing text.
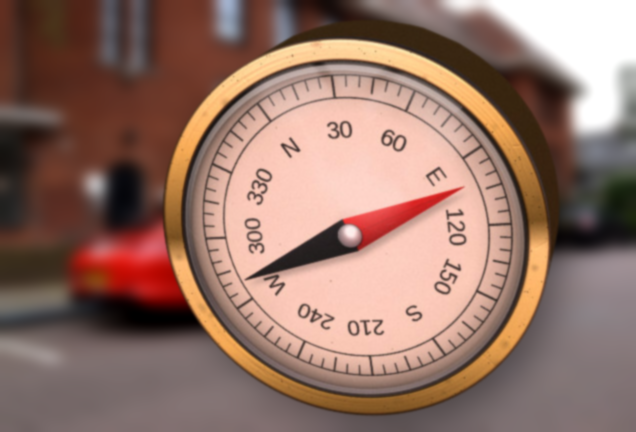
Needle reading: {"value": 100, "unit": "°"}
